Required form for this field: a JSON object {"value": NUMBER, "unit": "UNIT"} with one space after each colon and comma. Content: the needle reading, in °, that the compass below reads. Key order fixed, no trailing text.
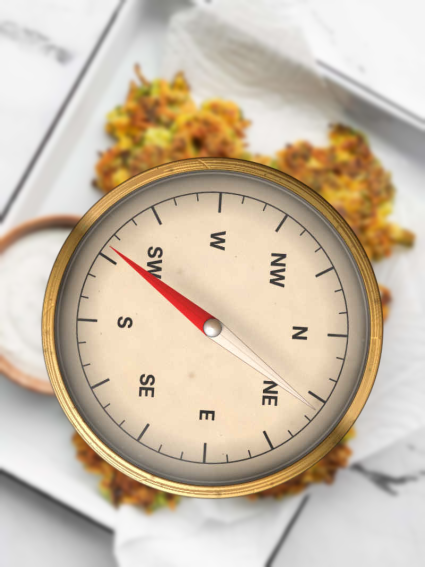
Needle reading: {"value": 215, "unit": "°"}
